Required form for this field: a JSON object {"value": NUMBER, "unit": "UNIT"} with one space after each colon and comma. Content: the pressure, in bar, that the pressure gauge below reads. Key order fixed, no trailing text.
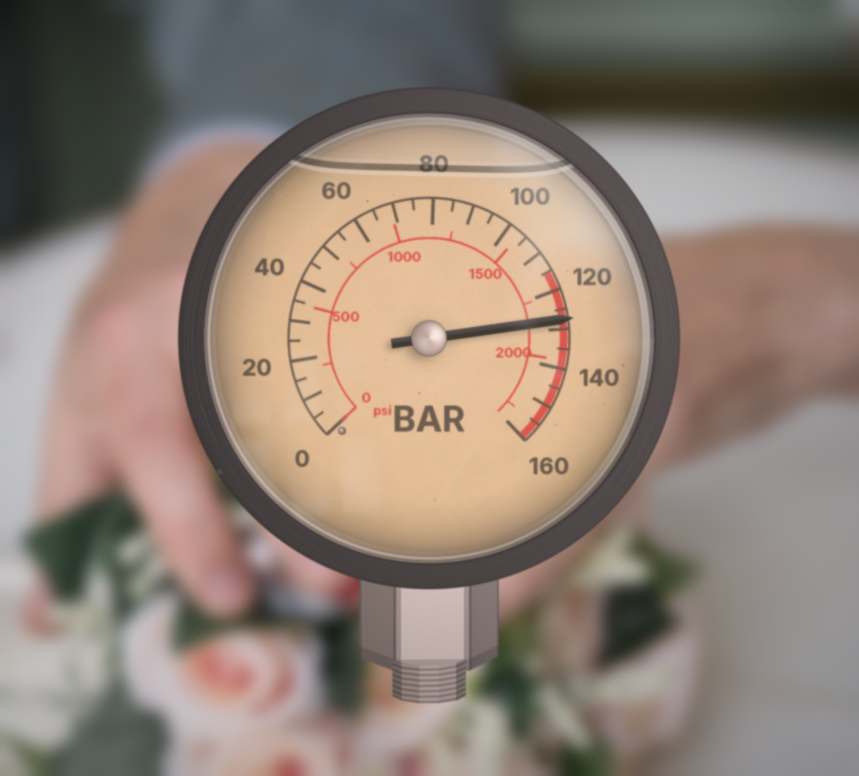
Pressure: {"value": 127.5, "unit": "bar"}
